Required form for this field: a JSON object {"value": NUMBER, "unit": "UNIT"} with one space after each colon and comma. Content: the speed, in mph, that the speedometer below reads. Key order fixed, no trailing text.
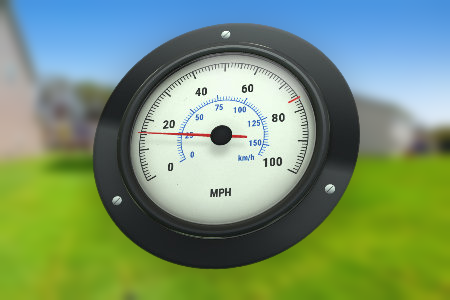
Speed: {"value": 15, "unit": "mph"}
